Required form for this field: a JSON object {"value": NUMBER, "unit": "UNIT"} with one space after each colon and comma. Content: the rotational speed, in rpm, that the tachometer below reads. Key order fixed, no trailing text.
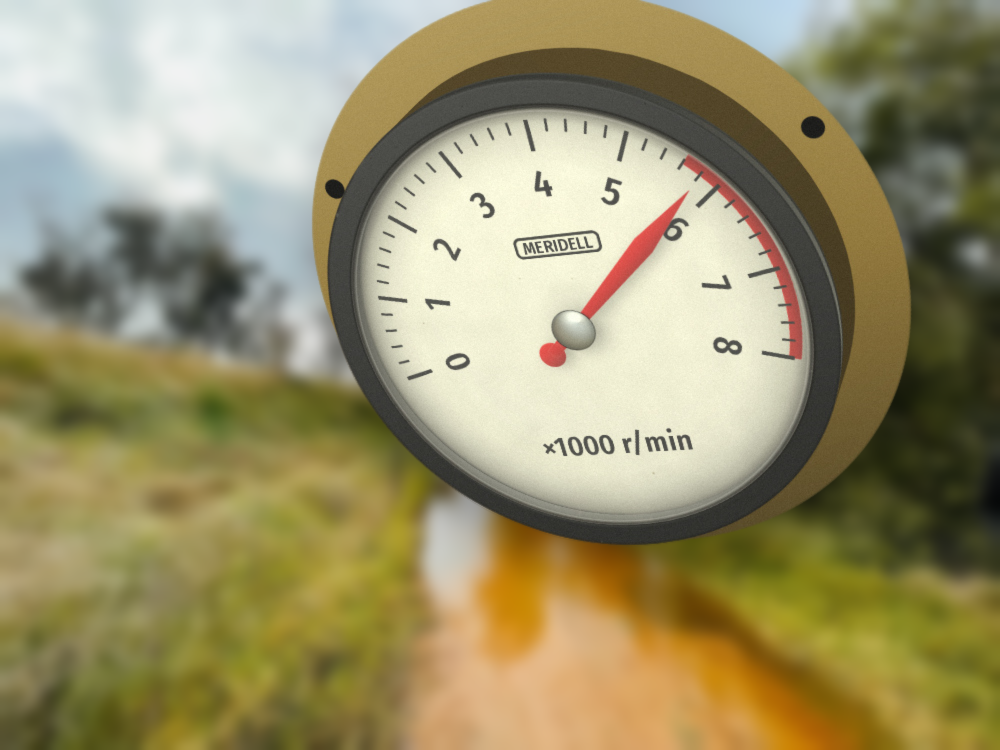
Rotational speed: {"value": 5800, "unit": "rpm"}
